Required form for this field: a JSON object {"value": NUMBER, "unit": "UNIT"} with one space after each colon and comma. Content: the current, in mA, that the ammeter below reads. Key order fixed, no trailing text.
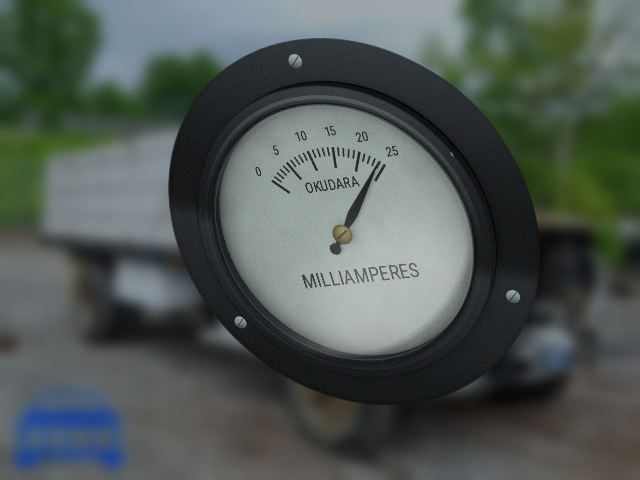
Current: {"value": 24, "unit": "mA"}
